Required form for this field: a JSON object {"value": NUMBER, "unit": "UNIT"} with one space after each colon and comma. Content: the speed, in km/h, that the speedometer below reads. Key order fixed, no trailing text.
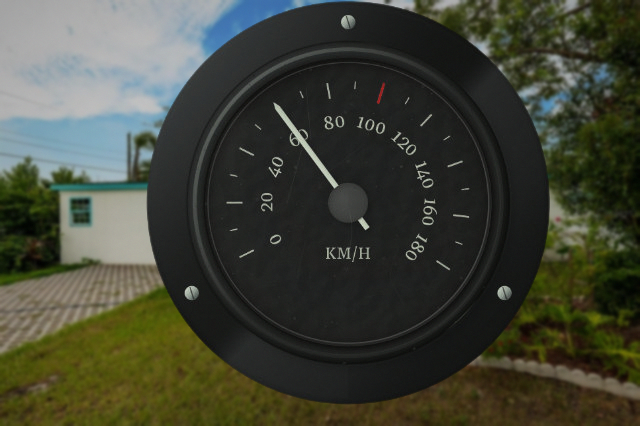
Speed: {"value": 60, "unit": "km/h"}
